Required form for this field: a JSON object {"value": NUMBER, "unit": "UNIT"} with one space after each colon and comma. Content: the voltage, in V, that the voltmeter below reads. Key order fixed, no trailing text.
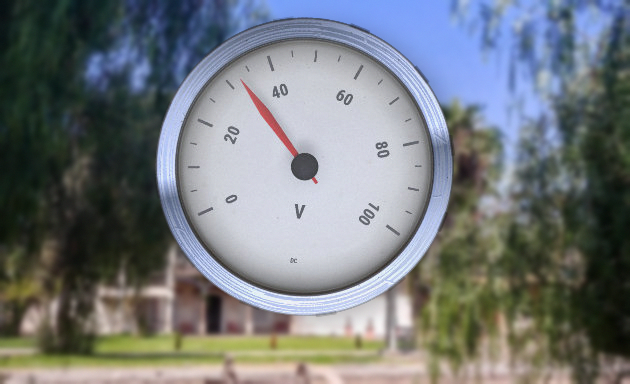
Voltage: {"value": 32.5, "unit": "V"}
